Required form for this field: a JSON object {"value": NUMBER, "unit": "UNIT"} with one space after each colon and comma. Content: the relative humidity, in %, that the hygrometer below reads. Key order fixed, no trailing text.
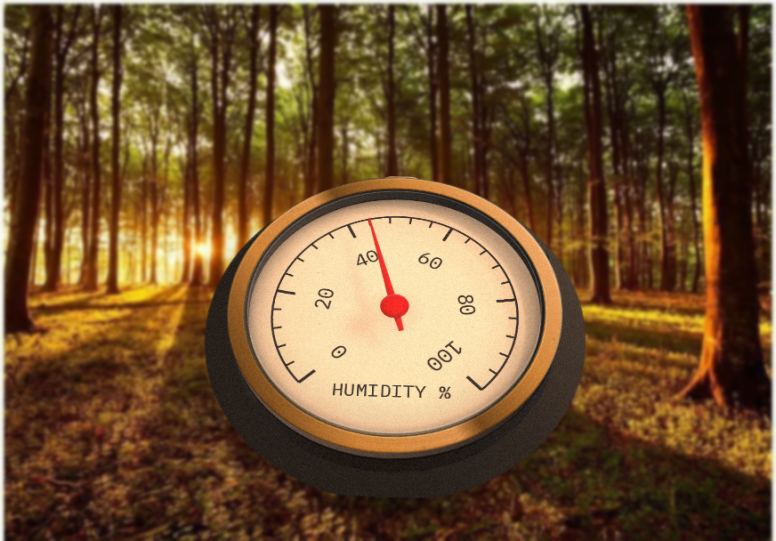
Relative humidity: {"value": 44, "unit": "%"}
